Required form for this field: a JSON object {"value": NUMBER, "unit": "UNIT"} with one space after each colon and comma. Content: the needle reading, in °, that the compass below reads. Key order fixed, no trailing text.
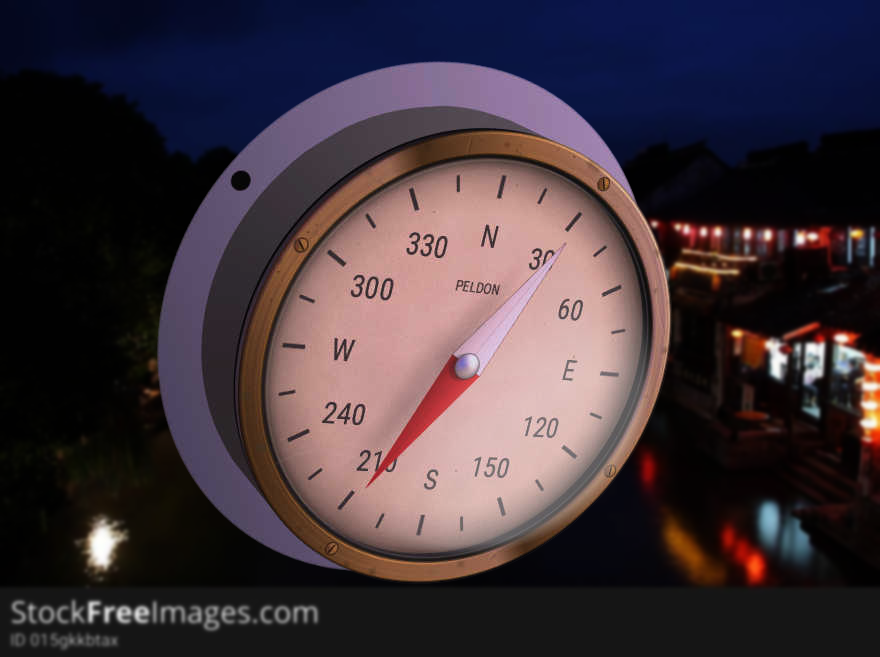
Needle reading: {"value": 210, "unit": "°"}
